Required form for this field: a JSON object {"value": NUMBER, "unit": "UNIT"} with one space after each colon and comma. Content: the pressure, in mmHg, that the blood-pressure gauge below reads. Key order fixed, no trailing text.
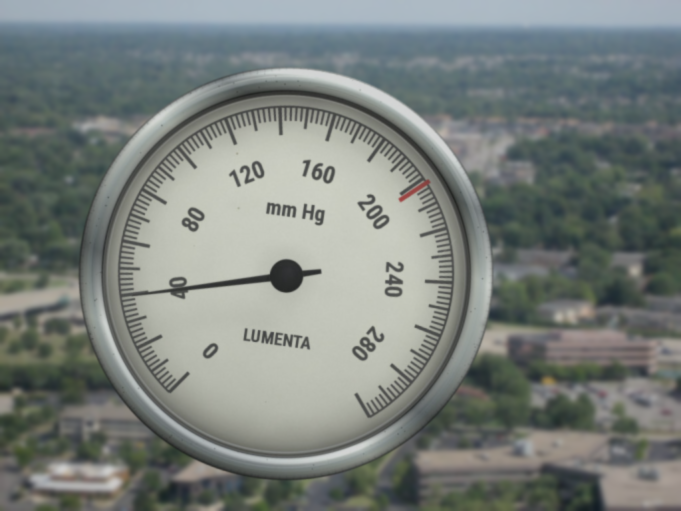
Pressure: {"value": 40, "unit": "mmHg"}
